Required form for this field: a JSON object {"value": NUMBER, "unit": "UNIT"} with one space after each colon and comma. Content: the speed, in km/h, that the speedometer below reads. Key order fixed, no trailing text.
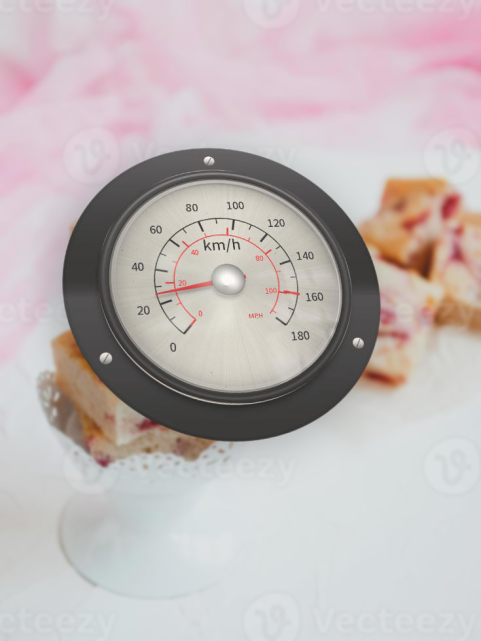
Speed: {"value": 25, "unit": "km/h"}
